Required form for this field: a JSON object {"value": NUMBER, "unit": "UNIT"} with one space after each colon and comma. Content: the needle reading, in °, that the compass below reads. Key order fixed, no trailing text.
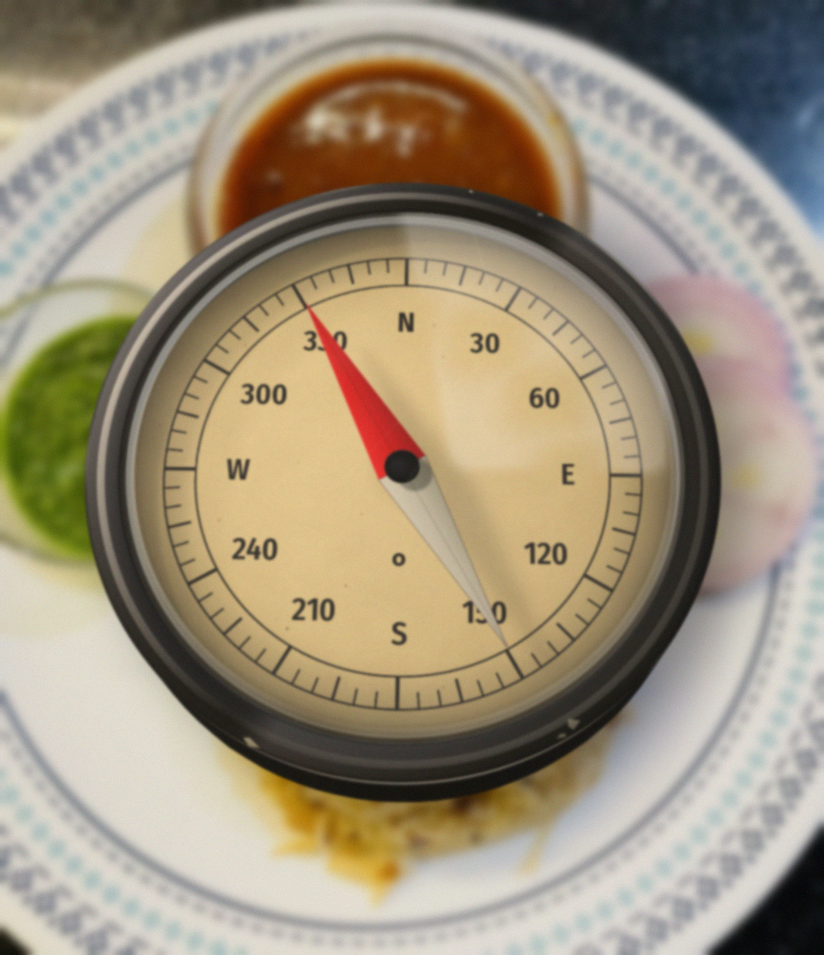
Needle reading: {"value": 330, "unit": "°"}
